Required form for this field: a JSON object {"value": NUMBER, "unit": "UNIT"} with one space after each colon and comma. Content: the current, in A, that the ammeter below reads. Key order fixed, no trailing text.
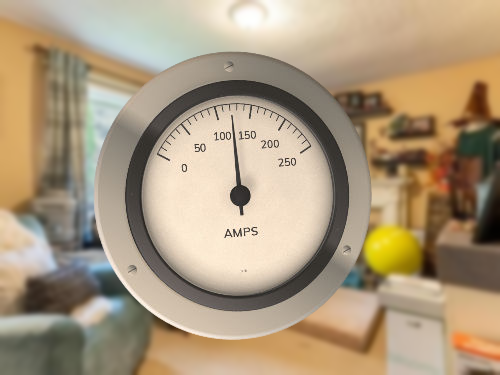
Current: {"value": 120, "unit": "A"}
